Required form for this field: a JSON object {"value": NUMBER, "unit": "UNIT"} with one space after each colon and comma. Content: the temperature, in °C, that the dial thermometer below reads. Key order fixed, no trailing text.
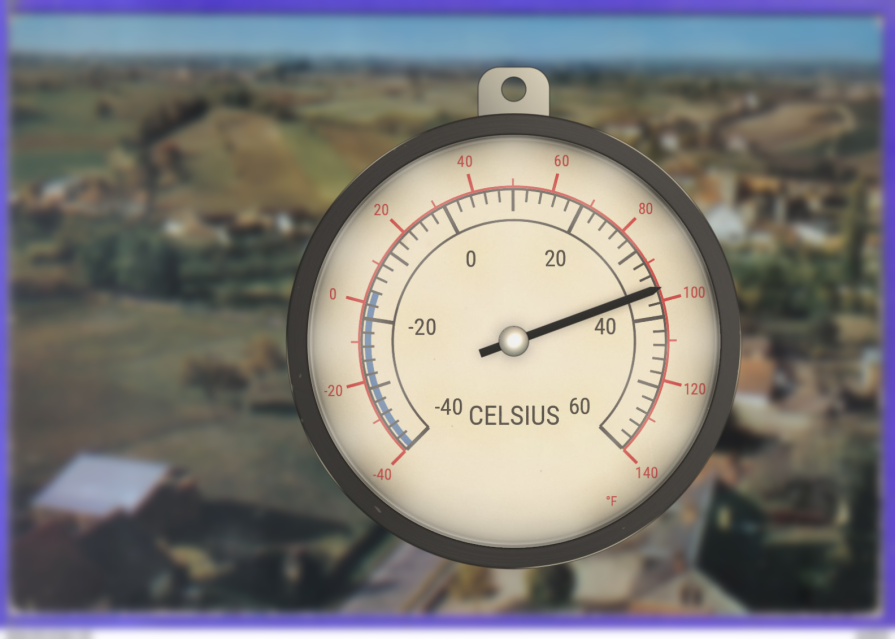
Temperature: {"value": 36, "unit": "°C"}
